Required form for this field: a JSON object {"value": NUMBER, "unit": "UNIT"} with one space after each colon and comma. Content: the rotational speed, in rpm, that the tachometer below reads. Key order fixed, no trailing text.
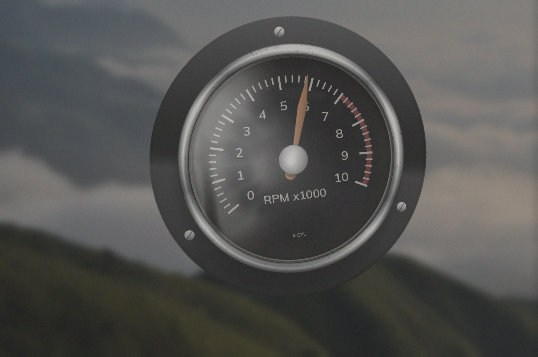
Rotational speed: {"value": 5800, "unit": "rpm"}
